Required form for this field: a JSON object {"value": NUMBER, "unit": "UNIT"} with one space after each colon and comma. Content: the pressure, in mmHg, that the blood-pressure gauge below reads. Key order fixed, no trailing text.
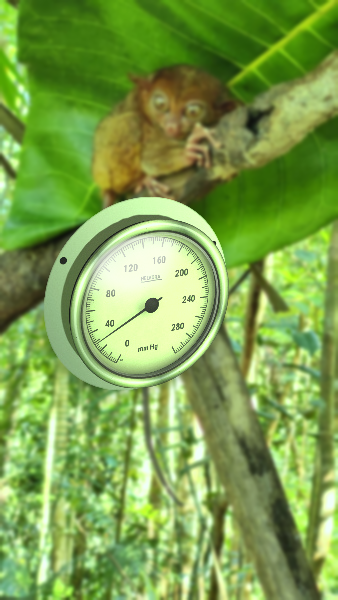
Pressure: {"value": 30, "unit": "mmHg"}
